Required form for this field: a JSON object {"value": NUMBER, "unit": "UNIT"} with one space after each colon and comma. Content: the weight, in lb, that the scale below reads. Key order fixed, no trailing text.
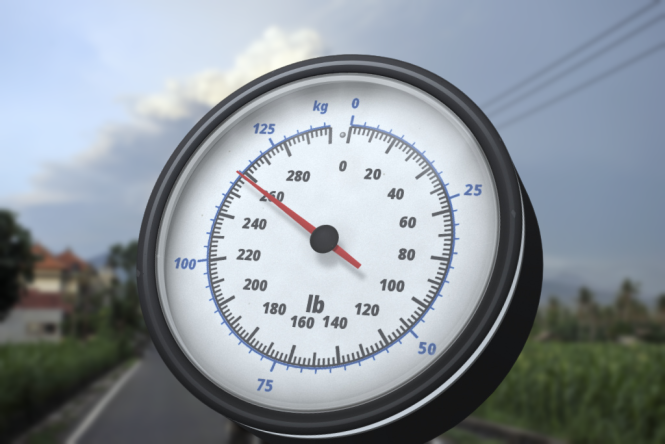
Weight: {"value": 258, "unit": "lb"}
